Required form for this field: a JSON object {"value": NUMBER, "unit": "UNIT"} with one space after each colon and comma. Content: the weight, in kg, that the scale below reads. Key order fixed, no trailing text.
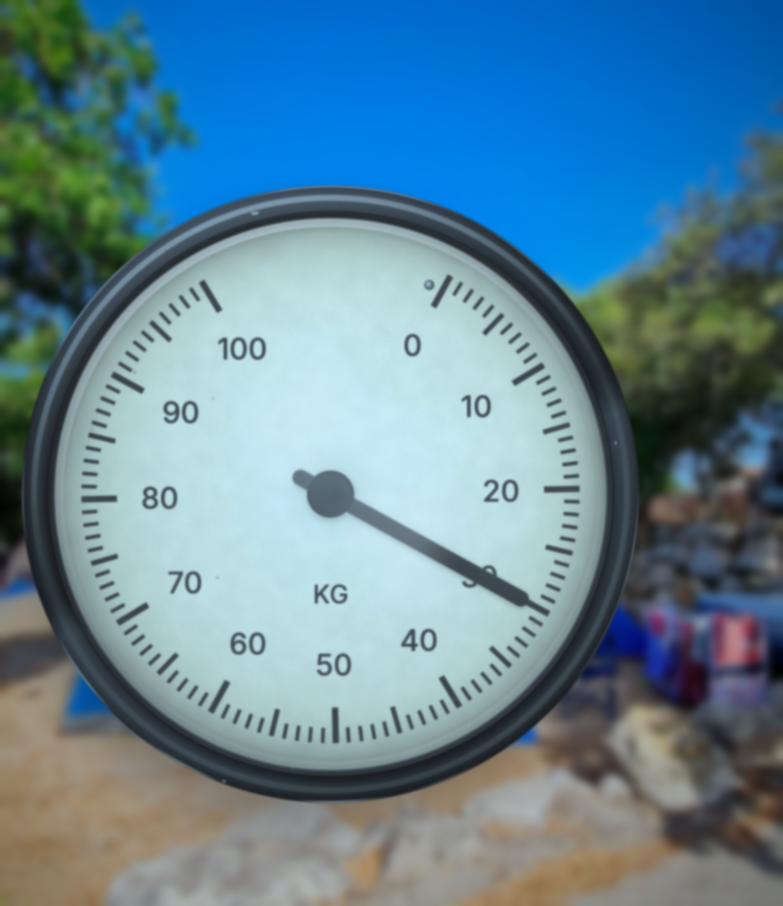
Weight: {"value": 30, "unit": "kg"}
